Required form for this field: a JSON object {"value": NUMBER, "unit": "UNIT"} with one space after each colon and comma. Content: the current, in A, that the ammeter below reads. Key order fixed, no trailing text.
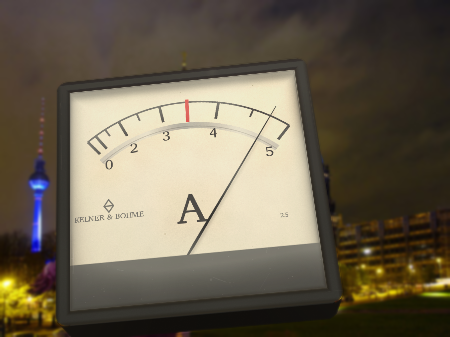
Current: {"value": 4.75, "unit": "A"}
